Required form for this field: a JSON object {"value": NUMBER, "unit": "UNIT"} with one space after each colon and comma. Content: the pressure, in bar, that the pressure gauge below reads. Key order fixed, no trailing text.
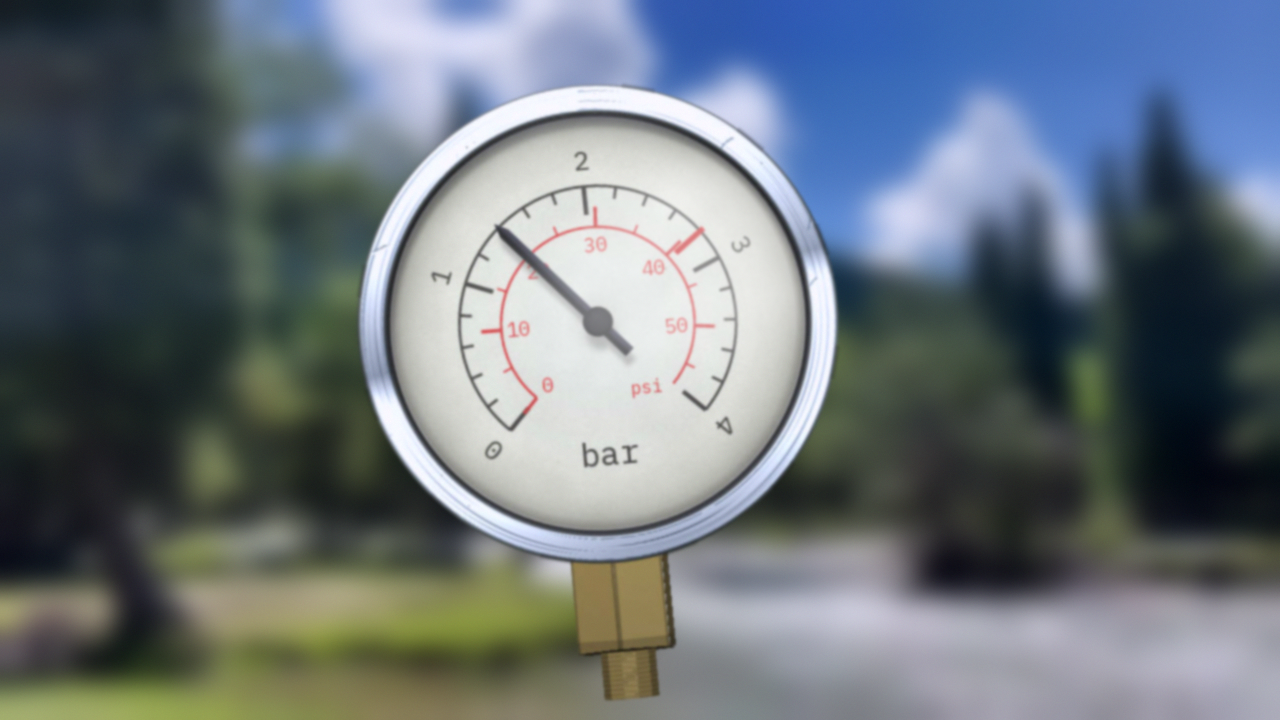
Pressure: {"value": 1.4, "unit": "bar"}
